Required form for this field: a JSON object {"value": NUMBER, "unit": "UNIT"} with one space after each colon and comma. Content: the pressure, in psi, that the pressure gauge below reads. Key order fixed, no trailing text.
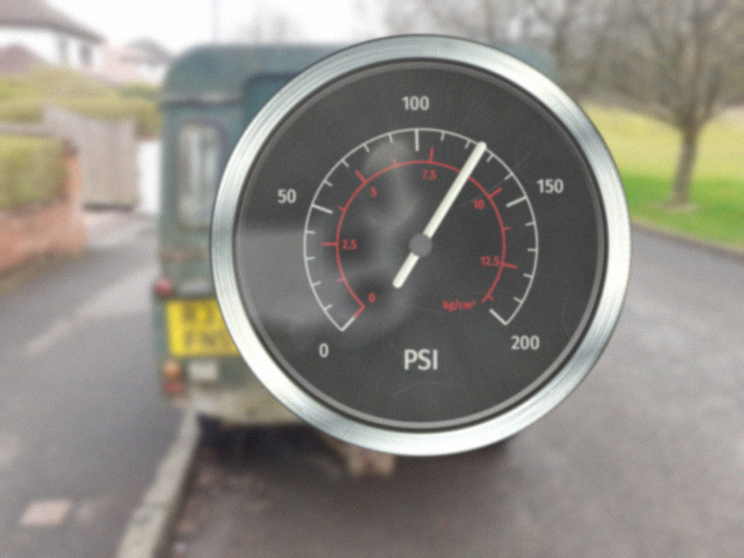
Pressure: {"value": 125, "unit": "psi"}
